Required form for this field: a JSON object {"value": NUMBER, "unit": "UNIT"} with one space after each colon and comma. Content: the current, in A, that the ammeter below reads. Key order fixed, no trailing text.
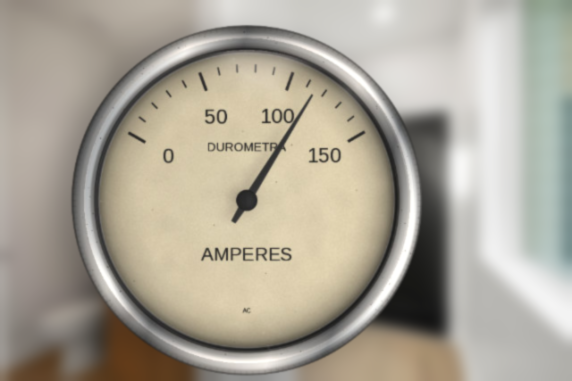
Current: {"value": 115, "unit": "A"}
